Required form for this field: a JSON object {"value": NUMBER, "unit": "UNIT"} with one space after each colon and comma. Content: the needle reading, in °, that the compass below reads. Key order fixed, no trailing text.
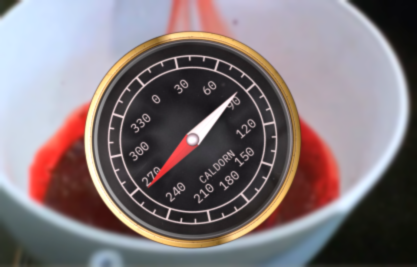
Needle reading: {"value": 265, "unit": "°"}
